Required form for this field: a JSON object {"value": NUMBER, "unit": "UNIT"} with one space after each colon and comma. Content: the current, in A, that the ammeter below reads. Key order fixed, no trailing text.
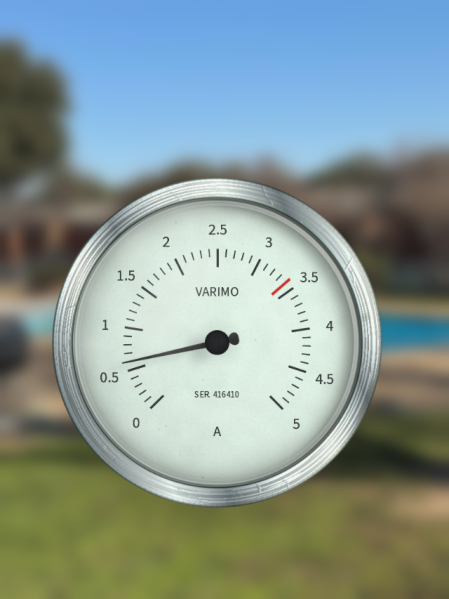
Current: {"value": 0.6, "unit": "A"}
